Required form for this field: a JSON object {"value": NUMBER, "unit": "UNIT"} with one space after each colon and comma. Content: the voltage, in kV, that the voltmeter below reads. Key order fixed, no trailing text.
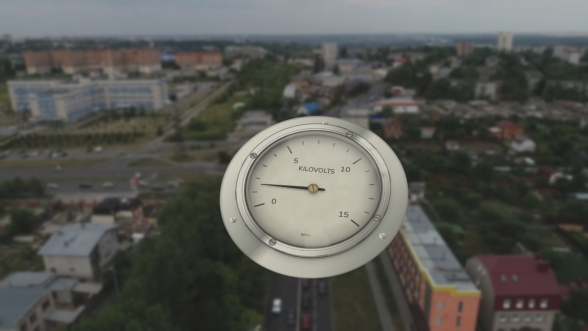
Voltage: {"value": 1.5, "unit": "kV"}
